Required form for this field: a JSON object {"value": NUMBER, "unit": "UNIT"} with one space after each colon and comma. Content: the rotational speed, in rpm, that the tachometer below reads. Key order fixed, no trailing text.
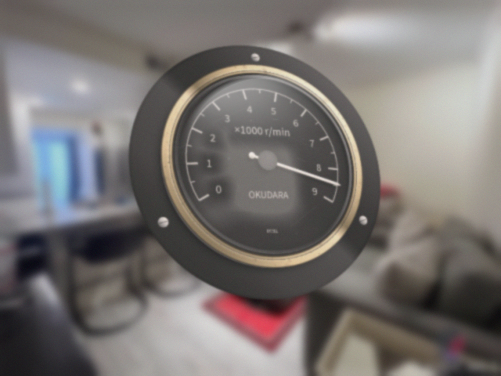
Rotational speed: {"value": 8500, "unit": "rpm"}
